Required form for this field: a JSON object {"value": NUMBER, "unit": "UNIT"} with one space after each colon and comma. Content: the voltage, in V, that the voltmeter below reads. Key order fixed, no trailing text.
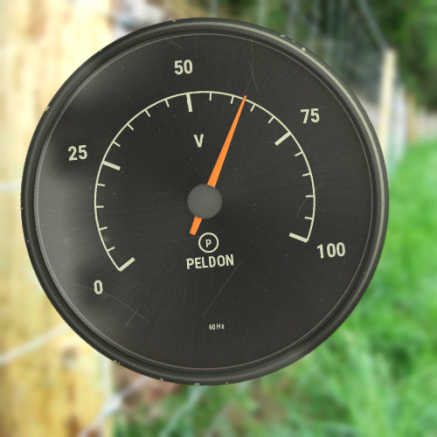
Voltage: {"value": 62.5, "unit": "V"}
